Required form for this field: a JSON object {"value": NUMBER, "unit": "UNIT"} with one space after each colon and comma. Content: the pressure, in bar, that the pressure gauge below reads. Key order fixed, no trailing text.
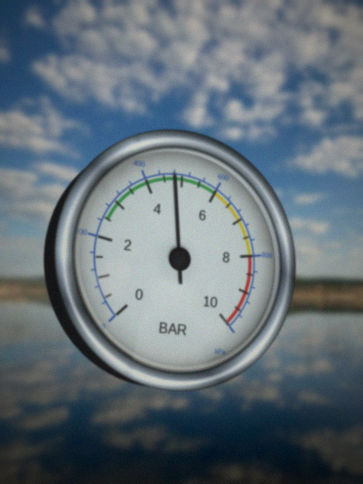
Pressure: {"value": 4.75, "unit": "bar"}
